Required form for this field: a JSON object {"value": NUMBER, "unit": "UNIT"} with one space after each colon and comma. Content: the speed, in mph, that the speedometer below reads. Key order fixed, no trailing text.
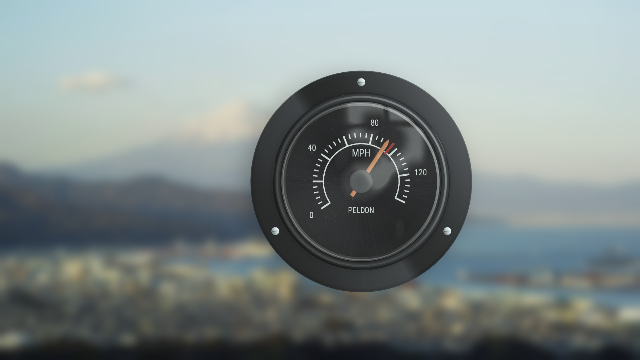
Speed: {"value": 92, "unit": "mph"}
